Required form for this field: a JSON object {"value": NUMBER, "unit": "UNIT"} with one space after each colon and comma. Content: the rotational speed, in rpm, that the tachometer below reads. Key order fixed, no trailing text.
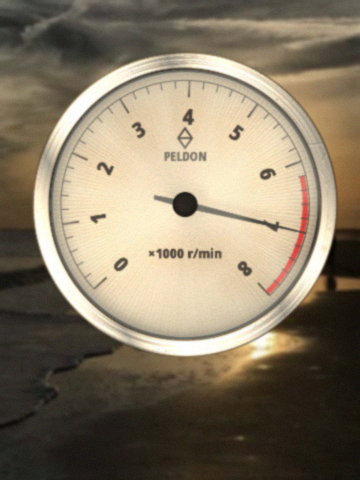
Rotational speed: {"value": 7000, "unit": "rpm"}
